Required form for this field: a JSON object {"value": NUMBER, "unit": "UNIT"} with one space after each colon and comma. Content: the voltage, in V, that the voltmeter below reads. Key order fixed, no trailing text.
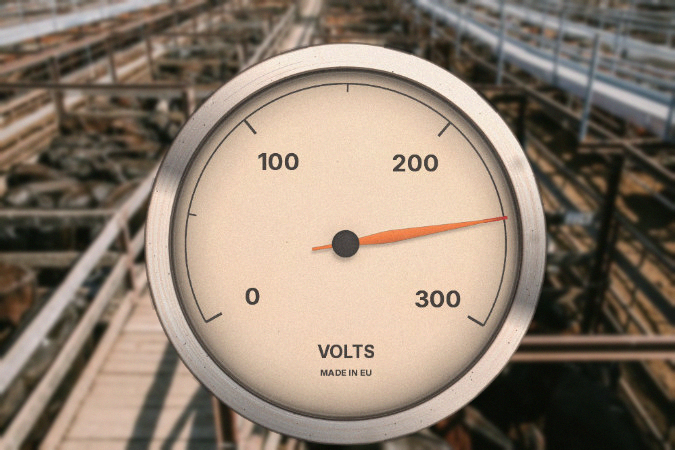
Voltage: {"value": 250, "unit": "V"}
